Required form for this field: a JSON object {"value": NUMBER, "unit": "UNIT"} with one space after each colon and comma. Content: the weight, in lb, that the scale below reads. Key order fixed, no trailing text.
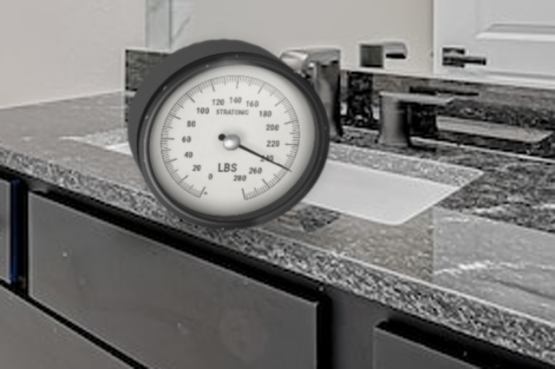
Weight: {"value": 240, "unit": "lb"}
